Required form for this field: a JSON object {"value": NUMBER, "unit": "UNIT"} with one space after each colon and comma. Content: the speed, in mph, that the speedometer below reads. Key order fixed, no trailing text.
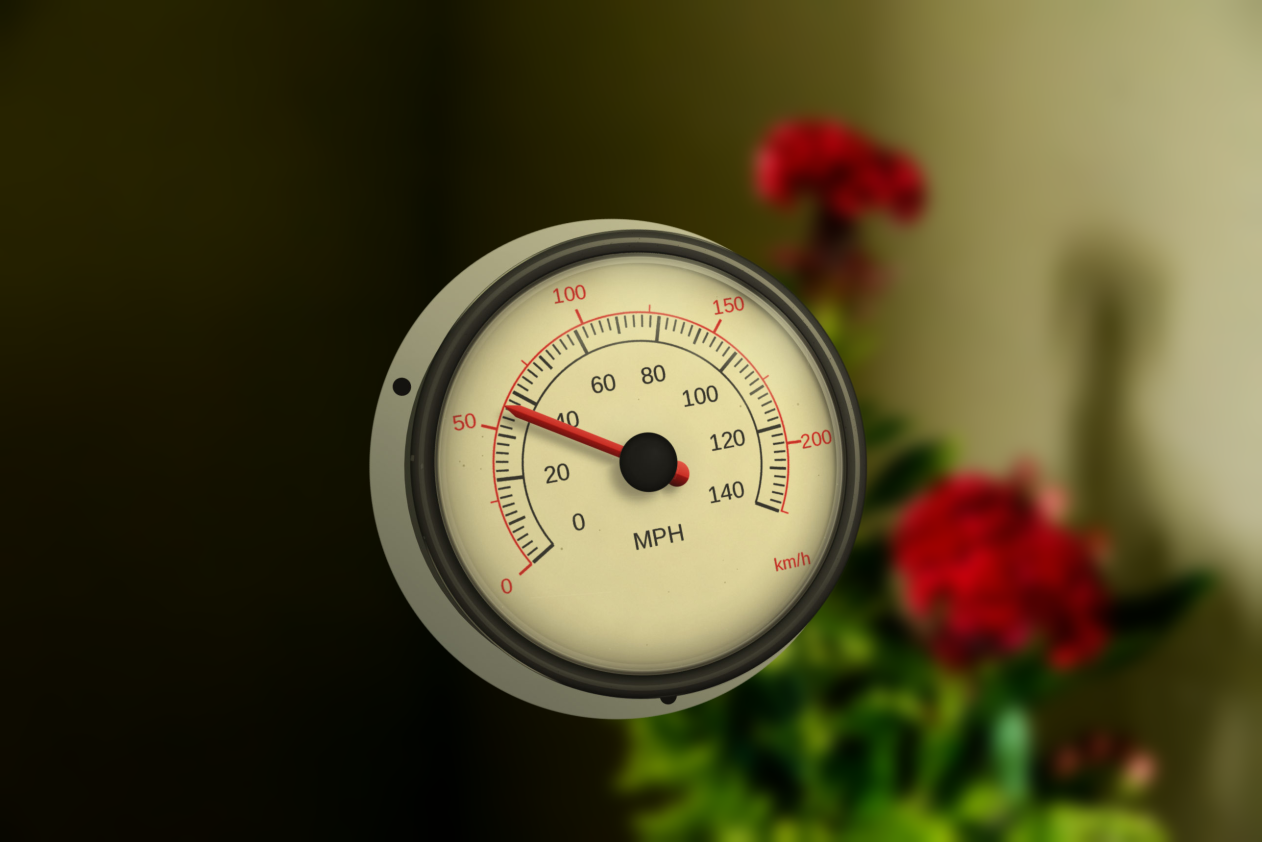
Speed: {"value": 36, "unit": "mph"}
